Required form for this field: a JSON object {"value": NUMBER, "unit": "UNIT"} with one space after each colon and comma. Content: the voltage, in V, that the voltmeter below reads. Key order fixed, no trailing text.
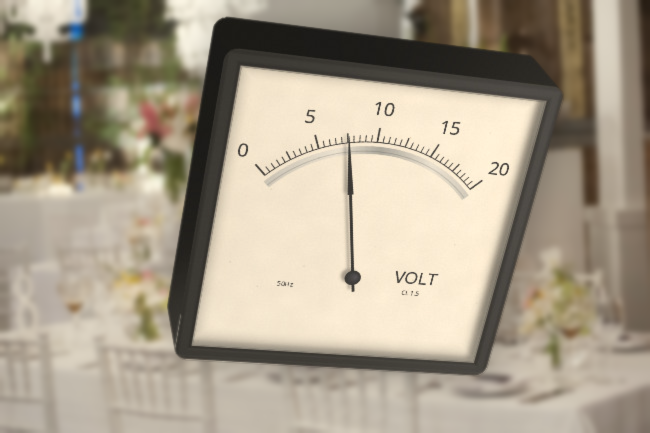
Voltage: {"value": 7.5, "unit": "V"}
